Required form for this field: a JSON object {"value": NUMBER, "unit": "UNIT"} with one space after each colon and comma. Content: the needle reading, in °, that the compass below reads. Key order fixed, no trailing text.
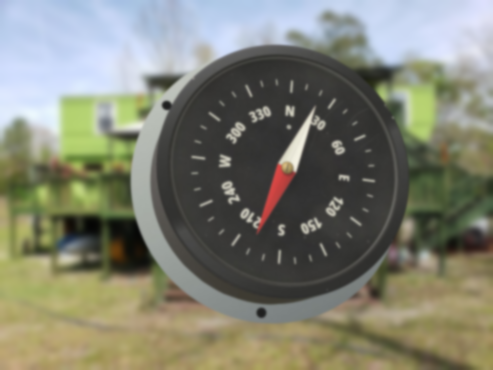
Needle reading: {"value": 200, "unit": "°"}
